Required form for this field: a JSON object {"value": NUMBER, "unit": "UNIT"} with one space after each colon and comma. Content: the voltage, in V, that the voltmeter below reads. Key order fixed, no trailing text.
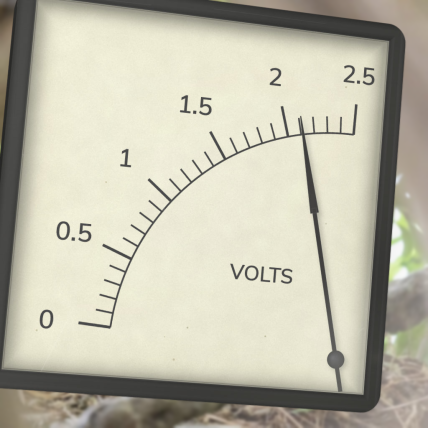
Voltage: {"value": 2.1, "unit": "V"}
